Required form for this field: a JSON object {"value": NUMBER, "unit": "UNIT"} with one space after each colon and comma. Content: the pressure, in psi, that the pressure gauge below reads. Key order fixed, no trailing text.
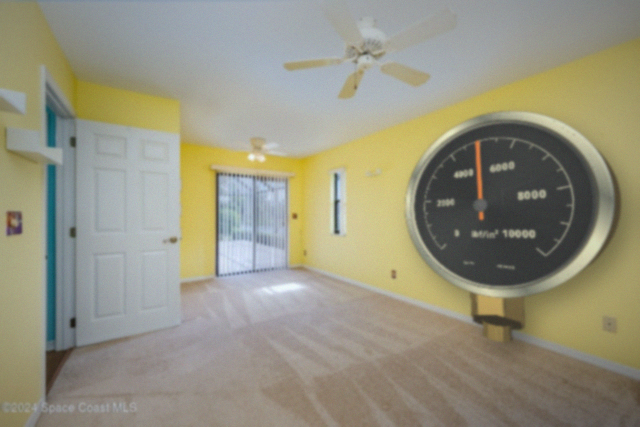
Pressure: {"value": 5000, "unit": "psi"}
